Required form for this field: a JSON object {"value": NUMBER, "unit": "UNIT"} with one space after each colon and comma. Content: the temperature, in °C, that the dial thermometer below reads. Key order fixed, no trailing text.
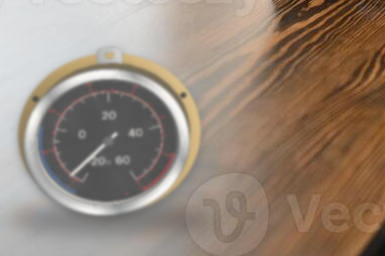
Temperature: {"value": -16, "unit": "°C"}
